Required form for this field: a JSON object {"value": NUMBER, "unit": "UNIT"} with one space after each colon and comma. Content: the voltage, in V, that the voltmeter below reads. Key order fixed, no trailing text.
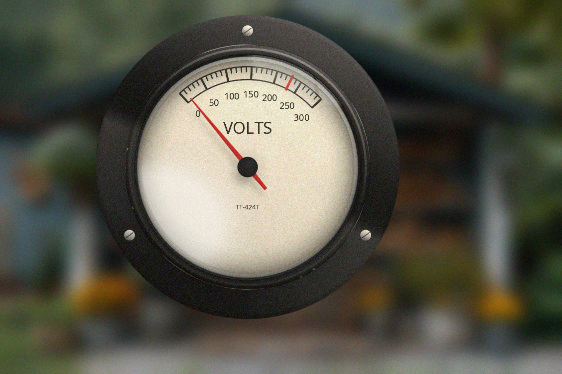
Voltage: {"value": 10, "unit": "V"}
